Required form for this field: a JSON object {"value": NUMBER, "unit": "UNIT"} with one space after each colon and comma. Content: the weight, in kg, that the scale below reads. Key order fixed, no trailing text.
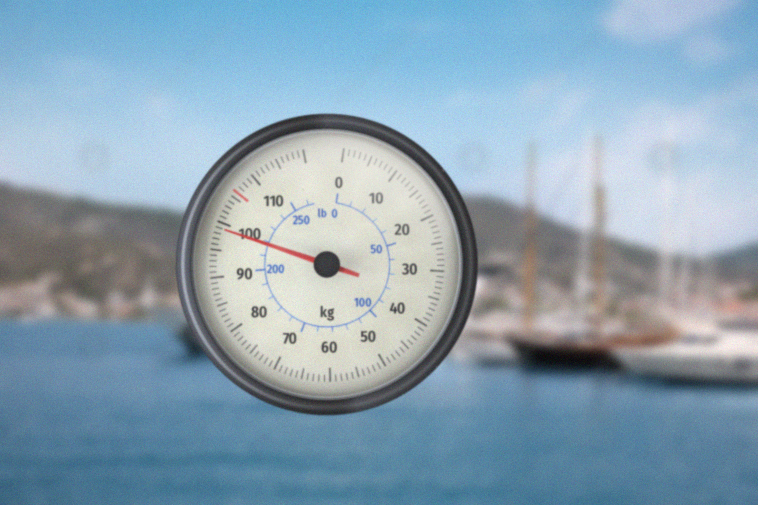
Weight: {"value": 99, "unit": "kg"}
